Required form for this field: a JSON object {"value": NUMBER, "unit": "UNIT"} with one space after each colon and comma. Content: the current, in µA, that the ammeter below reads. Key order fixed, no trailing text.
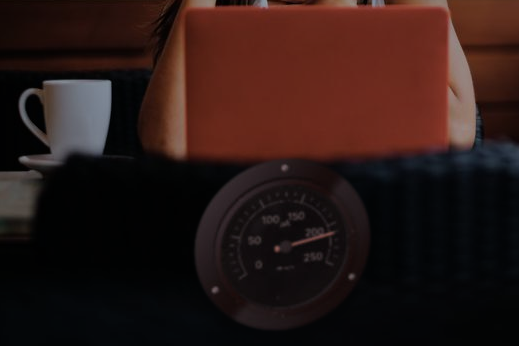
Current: {"value": 210, "unit": "µA"}
